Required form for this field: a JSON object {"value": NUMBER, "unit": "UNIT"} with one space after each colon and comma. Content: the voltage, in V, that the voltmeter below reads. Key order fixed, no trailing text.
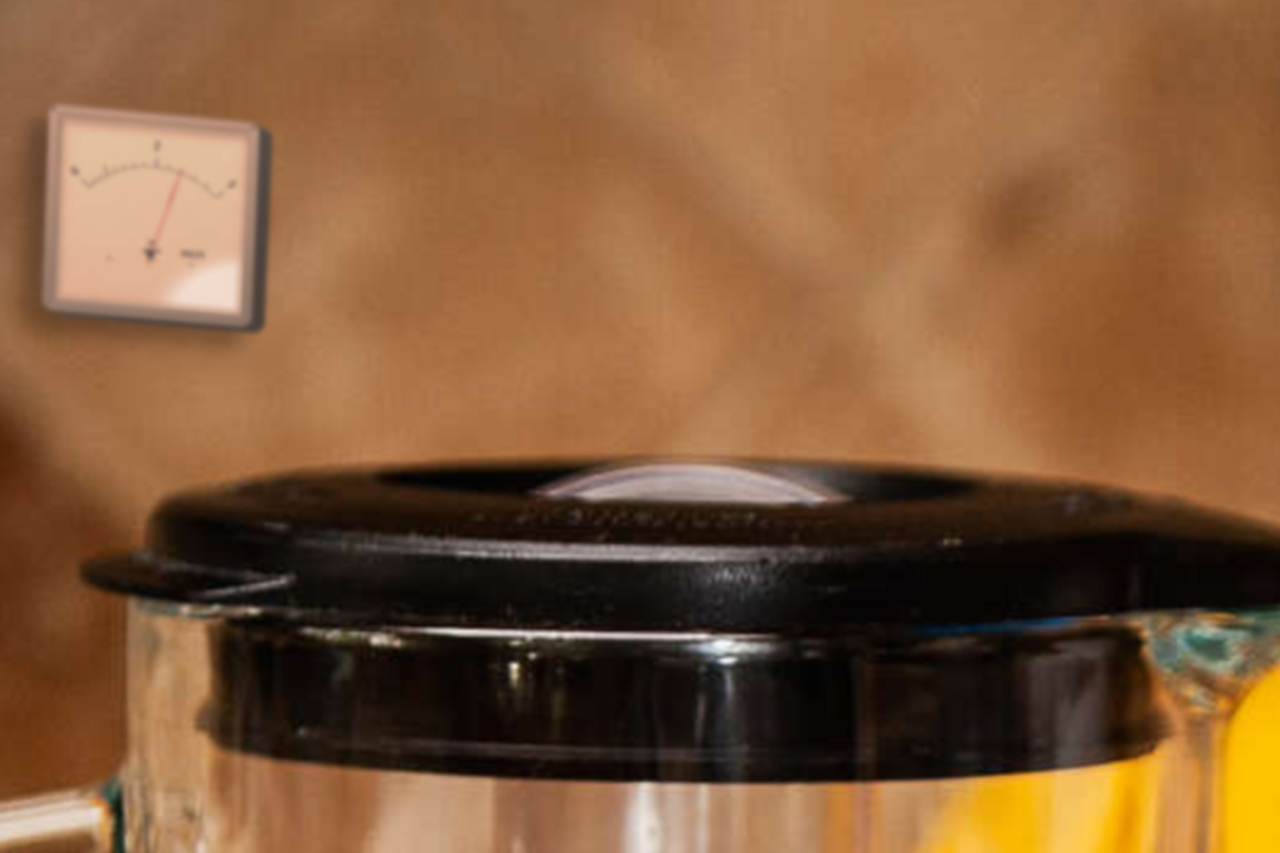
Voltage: {"value": 2.4, "unit": "V"}
